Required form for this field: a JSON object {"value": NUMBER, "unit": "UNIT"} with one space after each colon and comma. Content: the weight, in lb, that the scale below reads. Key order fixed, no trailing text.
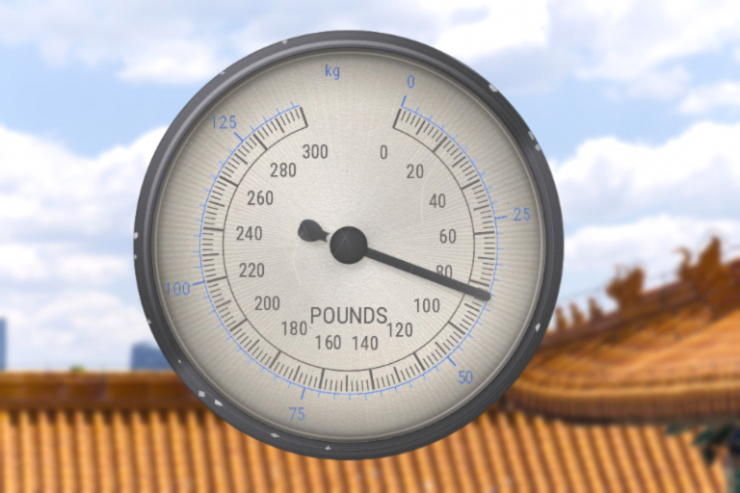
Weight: {"value": 84, "unit": "lb"}
